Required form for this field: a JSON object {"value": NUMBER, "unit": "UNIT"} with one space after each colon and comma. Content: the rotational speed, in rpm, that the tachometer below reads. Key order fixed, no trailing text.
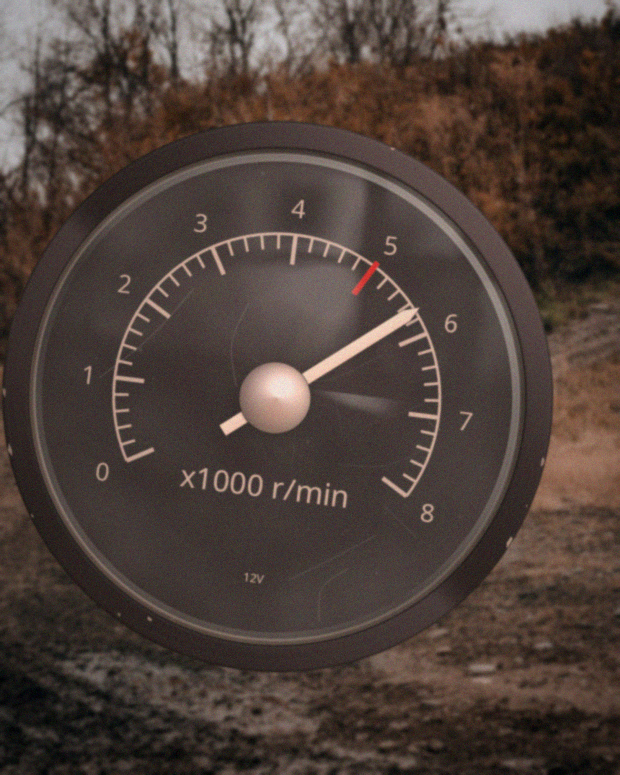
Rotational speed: {"value": 5700, "unit": "rpm"}
